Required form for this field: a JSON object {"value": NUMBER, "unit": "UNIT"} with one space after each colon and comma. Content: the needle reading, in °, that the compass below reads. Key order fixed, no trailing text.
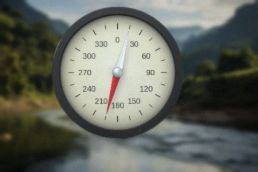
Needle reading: {"value": 195, "unit": "°"}
